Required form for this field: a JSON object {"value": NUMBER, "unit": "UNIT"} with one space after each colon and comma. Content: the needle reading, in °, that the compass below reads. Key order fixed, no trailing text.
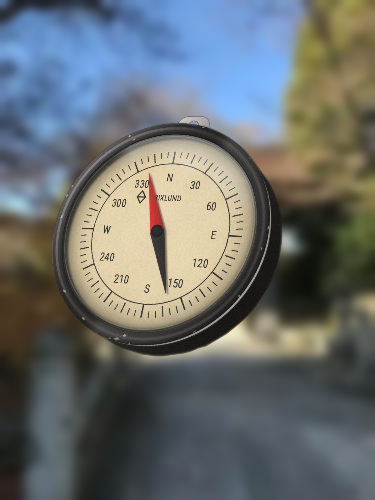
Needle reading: {"value": 340, "unit": "°"}
